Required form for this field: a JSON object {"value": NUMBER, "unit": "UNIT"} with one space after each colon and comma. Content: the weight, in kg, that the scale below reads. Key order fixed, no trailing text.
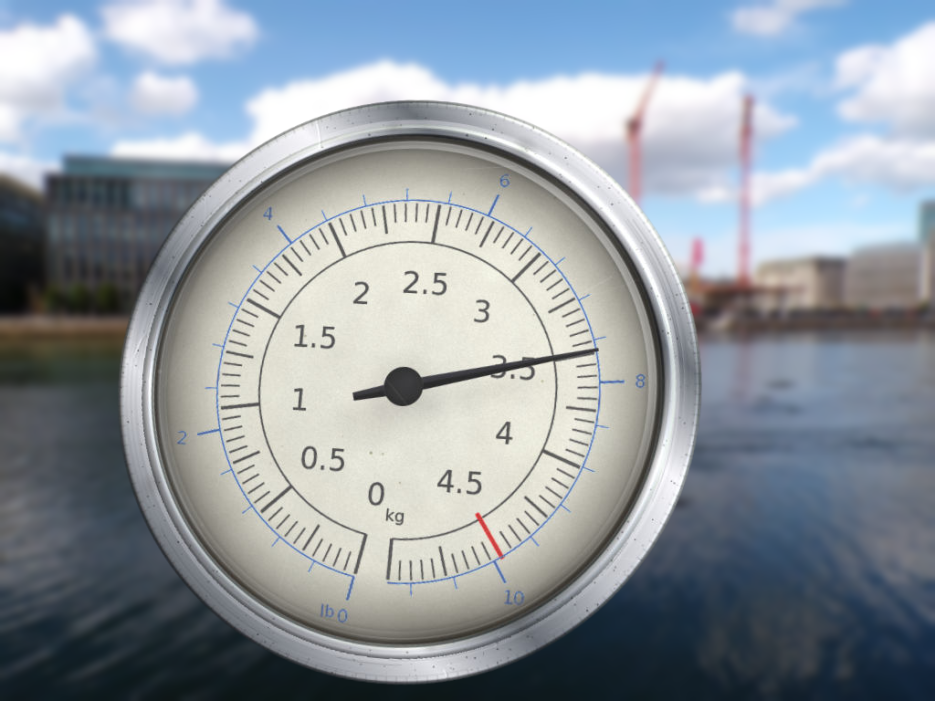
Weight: {"value": 3.5, "unit": "kg"}
